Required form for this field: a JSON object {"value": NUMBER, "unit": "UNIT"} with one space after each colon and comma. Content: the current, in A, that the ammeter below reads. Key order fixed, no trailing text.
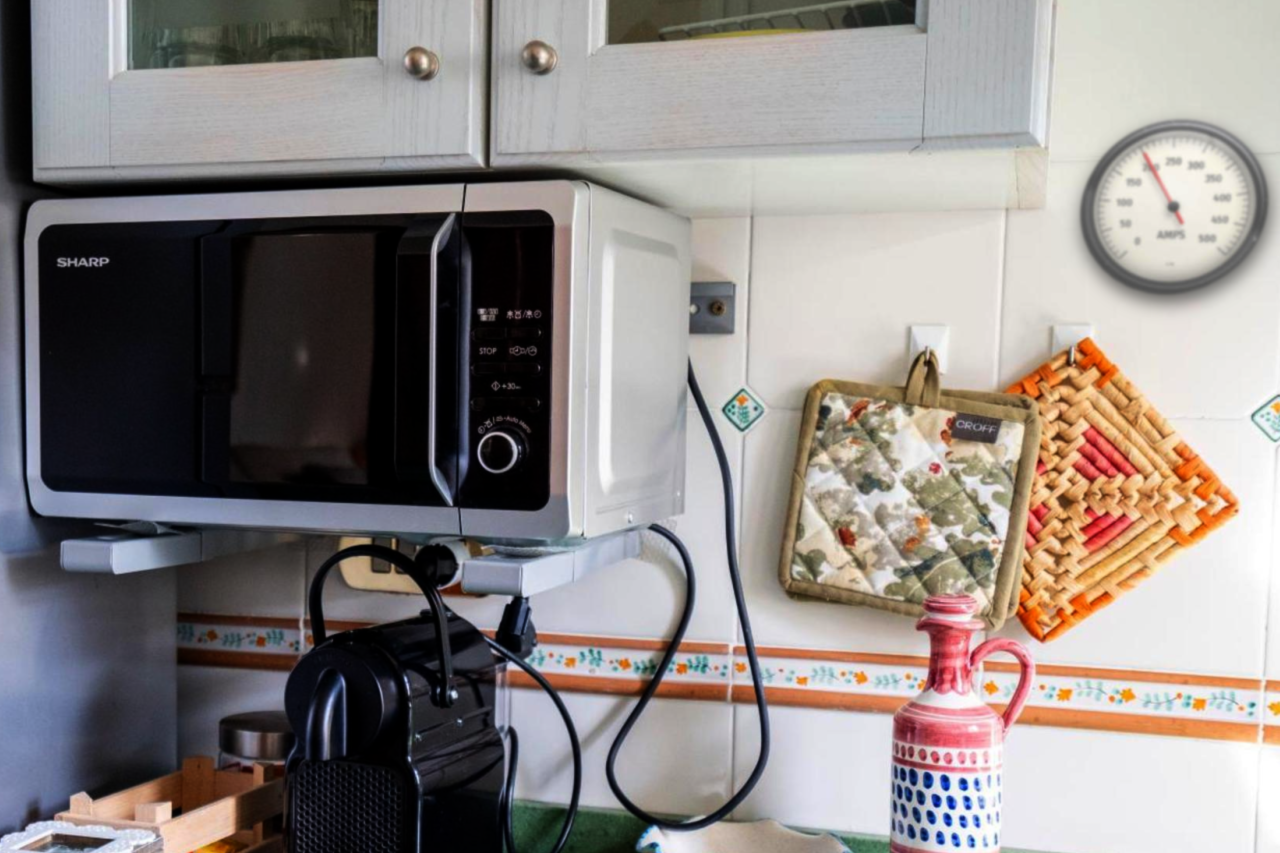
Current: {"value": 200, "unit": "A"}
